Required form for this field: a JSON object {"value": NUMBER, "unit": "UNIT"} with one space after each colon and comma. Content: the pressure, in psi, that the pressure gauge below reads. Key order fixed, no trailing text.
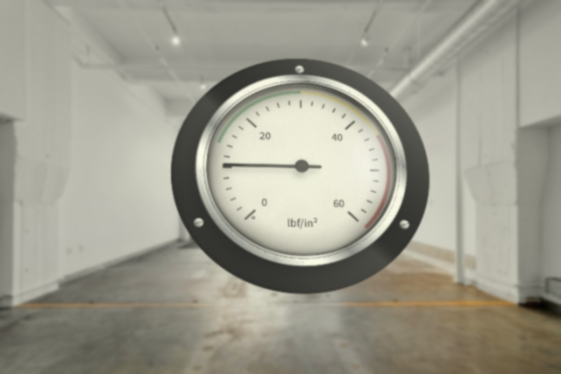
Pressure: {"value": 10, "unit": "psi"}
